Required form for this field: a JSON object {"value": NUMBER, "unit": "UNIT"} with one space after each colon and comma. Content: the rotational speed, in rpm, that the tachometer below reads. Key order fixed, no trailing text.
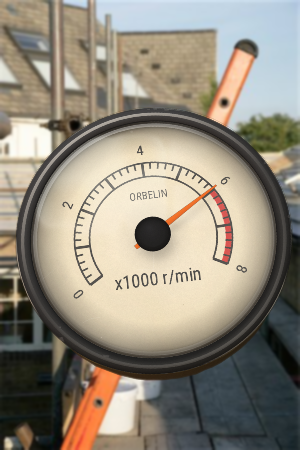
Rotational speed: {"value": 6000, "unit": "rpm"}
